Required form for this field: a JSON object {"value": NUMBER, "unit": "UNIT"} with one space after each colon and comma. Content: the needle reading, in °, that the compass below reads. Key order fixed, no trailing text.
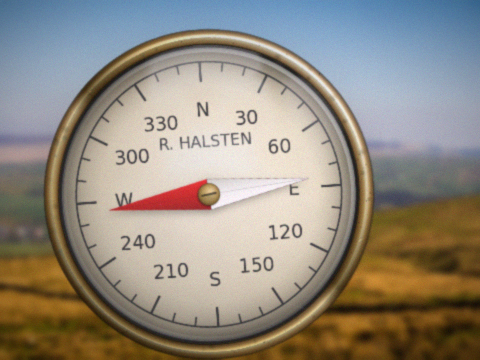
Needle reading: {"value": 265, "unit": "°"}
